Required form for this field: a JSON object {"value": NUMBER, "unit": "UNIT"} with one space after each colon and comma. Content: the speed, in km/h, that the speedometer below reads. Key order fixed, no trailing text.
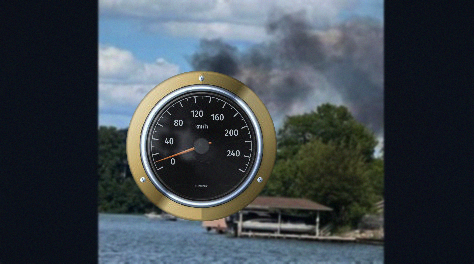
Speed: {"value": 10, "unit": "km/h"}
